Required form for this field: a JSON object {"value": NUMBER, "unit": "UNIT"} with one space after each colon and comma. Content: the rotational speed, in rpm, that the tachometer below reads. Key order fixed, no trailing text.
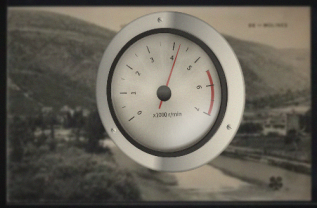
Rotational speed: {"value": 4250, "unit": "rpm"}
